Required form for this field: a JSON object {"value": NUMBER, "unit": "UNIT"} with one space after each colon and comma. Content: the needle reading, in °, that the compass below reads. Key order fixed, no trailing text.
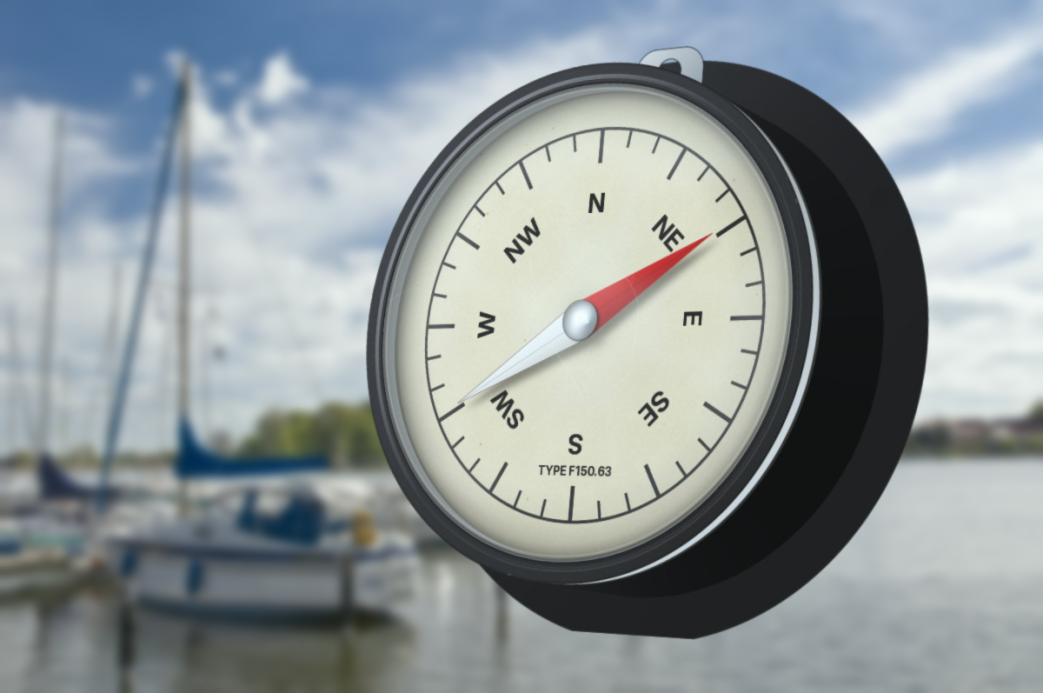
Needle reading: {"value": 60, "unit": "°"}
